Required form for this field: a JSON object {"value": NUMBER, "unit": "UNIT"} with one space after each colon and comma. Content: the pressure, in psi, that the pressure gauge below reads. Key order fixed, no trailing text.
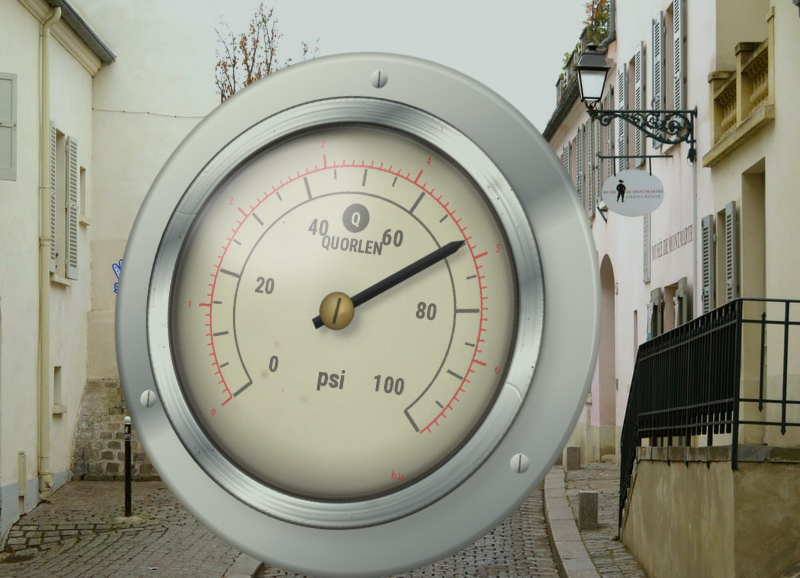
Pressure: {"value": 70, "unit": "psi"}
